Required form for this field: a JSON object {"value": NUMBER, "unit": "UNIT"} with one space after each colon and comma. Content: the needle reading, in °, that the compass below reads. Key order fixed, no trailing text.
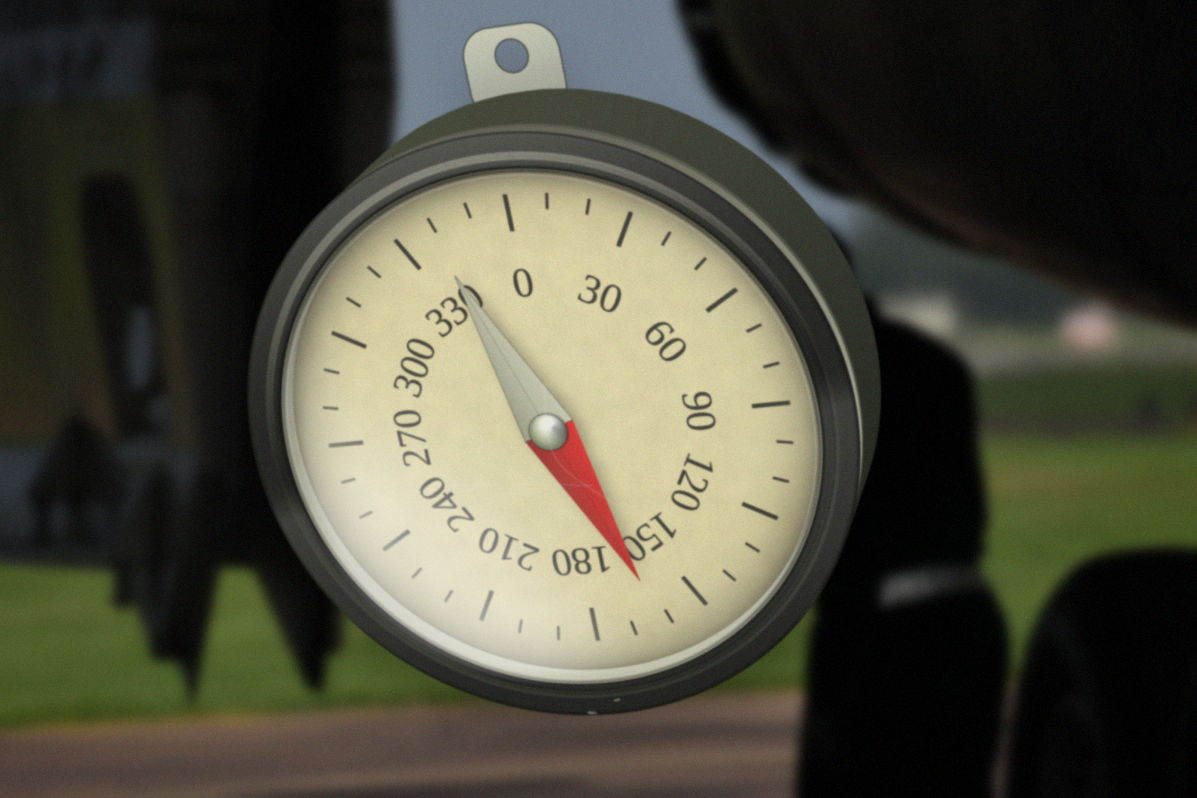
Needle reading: {"value": 160, "unit": "°"}
